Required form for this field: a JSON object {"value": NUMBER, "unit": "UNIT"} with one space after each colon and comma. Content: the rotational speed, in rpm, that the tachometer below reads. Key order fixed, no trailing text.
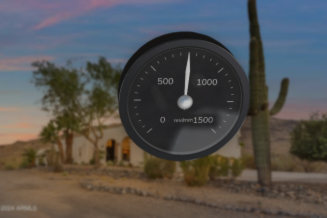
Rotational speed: {"value": 750, "unit": "rpm"}
